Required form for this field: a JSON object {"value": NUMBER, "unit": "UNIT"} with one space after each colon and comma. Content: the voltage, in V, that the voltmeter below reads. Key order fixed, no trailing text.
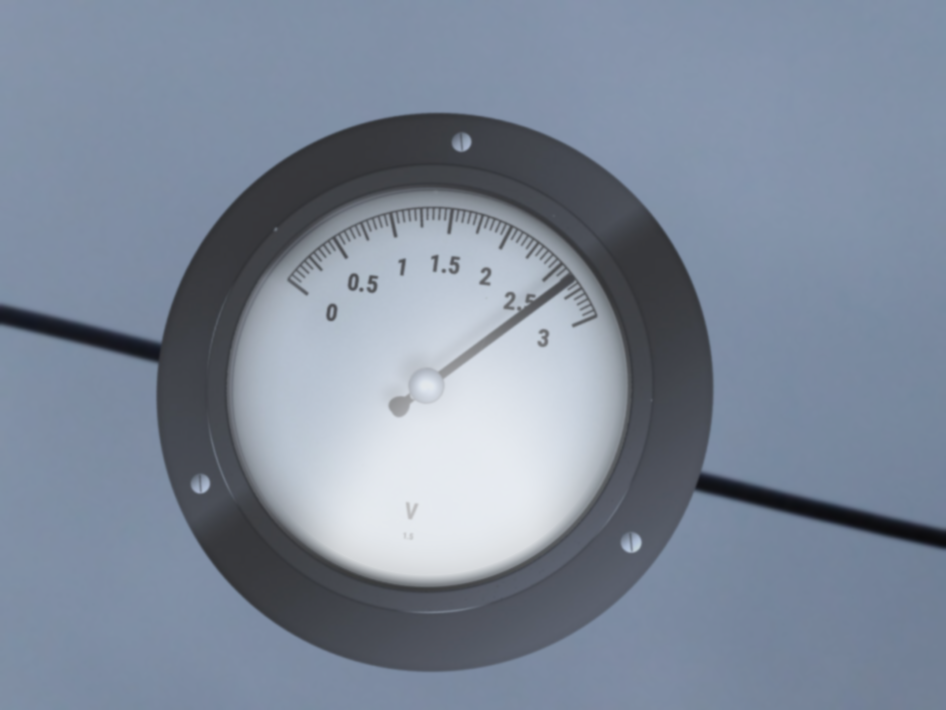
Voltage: {"value": 2.65, "unit": "V"}
